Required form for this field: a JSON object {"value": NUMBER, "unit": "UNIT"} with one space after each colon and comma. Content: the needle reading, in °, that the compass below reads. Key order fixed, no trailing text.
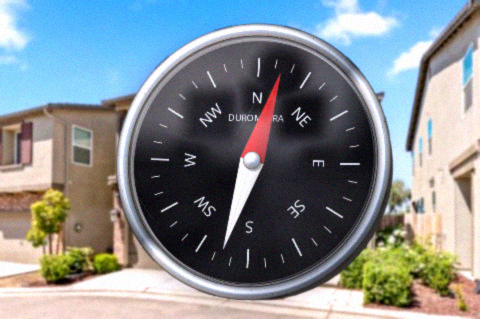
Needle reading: {"value": 15, "unit": "°"}
